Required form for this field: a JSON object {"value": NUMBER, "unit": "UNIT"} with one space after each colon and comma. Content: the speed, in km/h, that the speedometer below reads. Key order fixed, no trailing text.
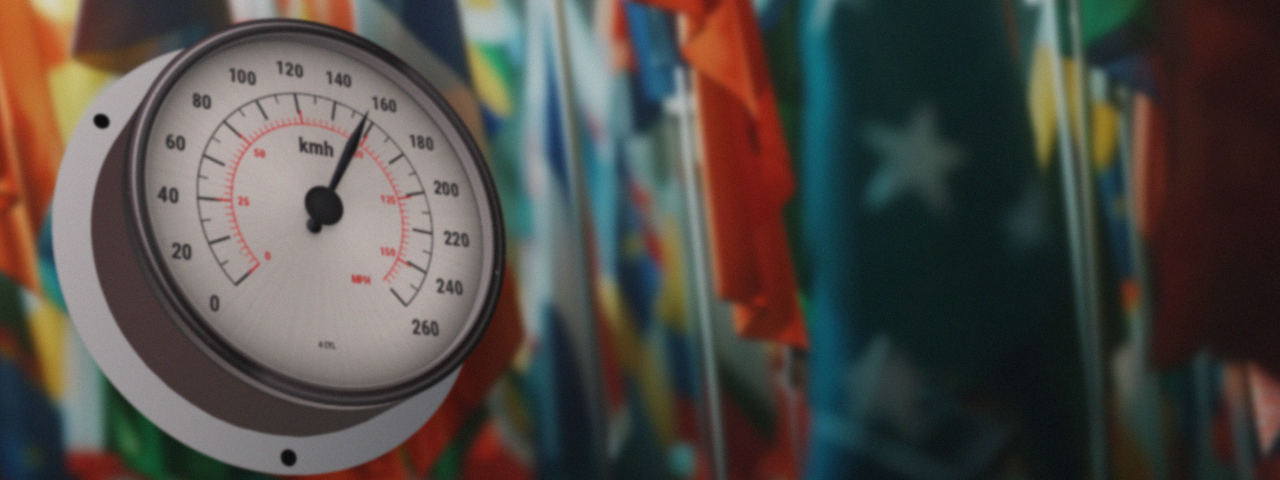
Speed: {"value": 155, "unit": "km/h"}
